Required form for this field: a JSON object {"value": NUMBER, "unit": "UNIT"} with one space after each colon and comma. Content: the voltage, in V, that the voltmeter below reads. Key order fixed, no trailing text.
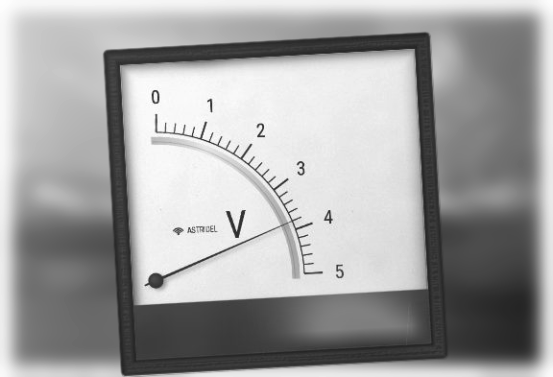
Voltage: {"value": 3.8, "unit": "V"}
